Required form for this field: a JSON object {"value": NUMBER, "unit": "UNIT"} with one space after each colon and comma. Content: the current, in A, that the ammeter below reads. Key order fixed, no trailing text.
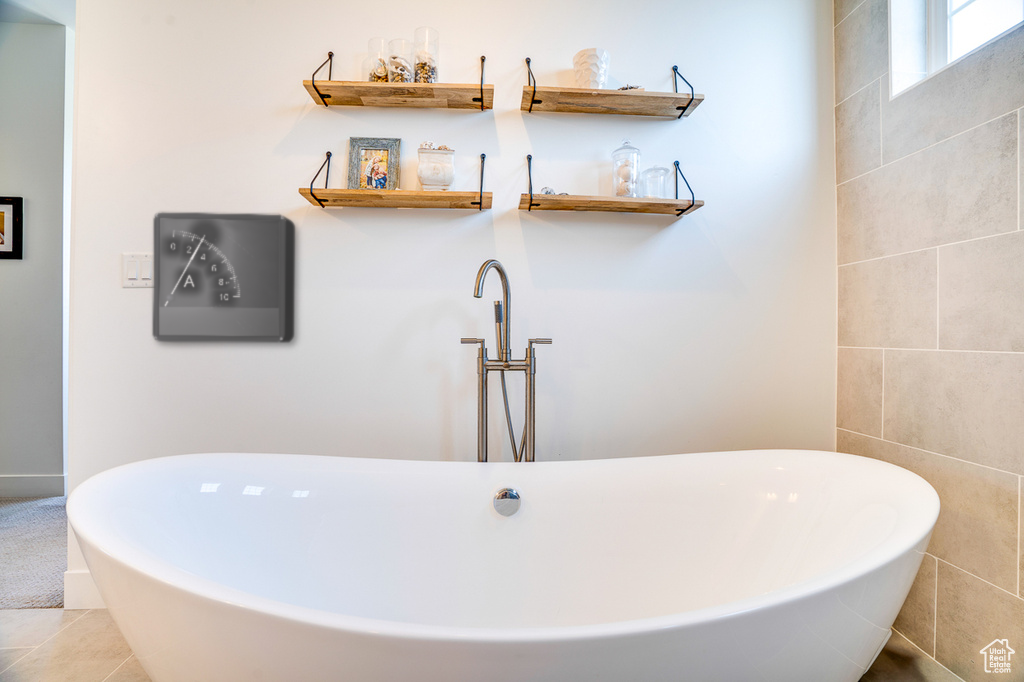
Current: {"value": 3, "unit": "A"}
